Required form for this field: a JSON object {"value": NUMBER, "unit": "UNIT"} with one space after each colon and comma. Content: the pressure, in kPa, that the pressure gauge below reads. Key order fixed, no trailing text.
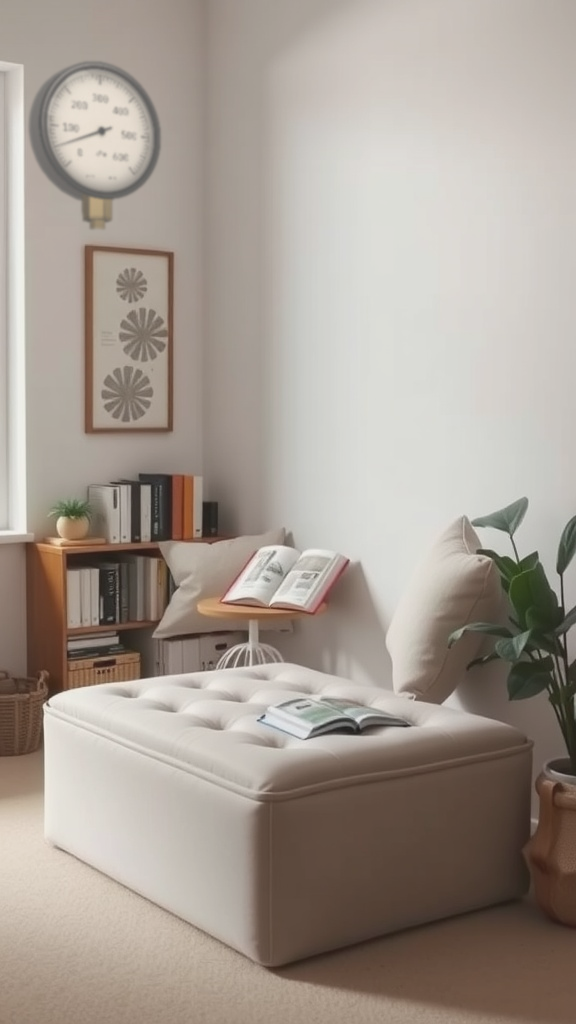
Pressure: {"value": 50, "unit": "kPa"}
